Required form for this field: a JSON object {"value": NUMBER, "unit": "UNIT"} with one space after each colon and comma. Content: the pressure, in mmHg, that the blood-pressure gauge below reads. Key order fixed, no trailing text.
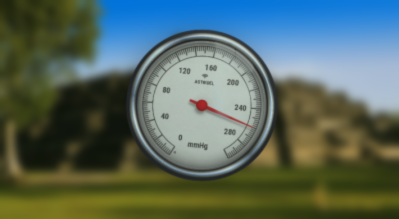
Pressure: {"value": 260, "unit": "mmHg"}
